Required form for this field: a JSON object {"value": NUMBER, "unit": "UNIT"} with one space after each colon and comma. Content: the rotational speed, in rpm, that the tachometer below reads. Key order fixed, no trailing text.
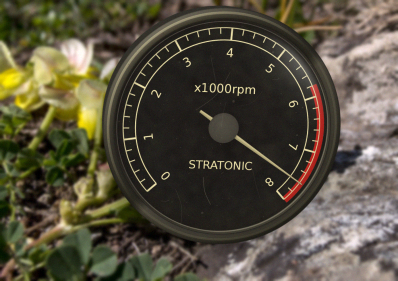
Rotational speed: {"value": 7600, "unit": "rpm"}
